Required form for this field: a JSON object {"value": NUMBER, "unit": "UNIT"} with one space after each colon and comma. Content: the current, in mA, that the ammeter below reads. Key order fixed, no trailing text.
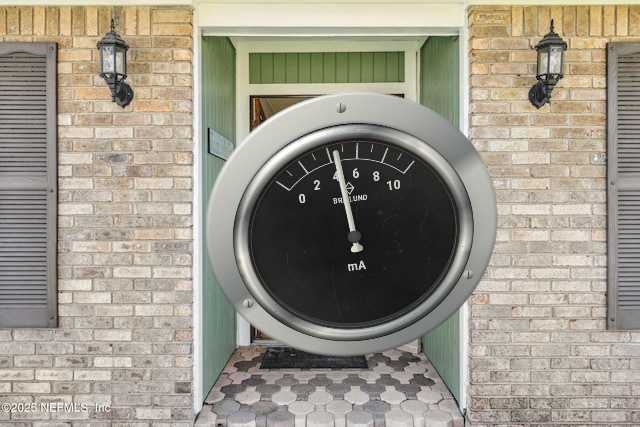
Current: {"value": 4.5, "unit": "mA"}
